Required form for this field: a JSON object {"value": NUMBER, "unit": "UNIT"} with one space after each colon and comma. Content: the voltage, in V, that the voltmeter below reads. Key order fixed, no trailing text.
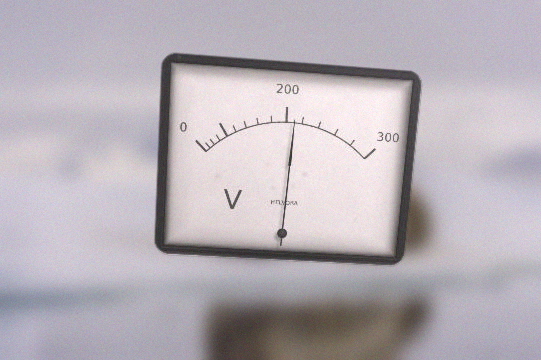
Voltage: {"value": 210, "unit": "V"}
